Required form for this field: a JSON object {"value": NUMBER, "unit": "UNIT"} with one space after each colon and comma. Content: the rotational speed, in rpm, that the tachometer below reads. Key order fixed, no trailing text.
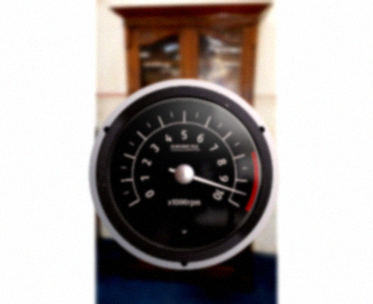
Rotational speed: {"value": 9500, "unit": "rpm"}
